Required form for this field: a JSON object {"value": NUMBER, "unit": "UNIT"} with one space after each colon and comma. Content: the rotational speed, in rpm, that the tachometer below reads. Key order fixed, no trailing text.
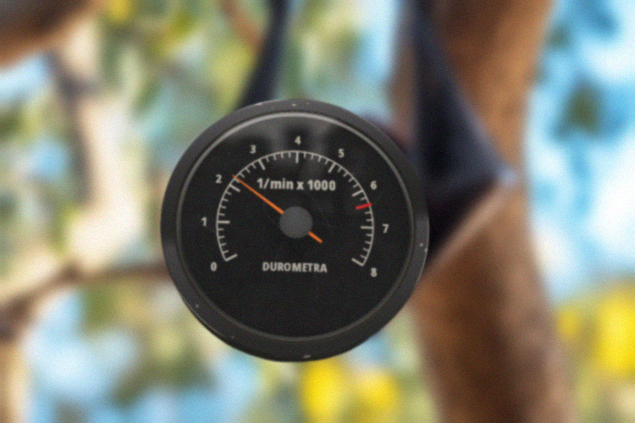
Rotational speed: {"value": 2200, "unit": "rpm"}
